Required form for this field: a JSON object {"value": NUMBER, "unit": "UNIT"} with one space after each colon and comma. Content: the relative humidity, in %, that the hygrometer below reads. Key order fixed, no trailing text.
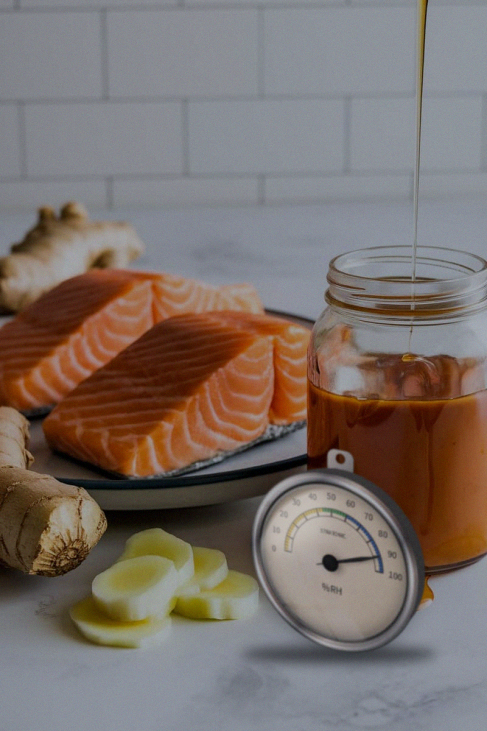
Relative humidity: {"value": 90, "unit": "%"}
